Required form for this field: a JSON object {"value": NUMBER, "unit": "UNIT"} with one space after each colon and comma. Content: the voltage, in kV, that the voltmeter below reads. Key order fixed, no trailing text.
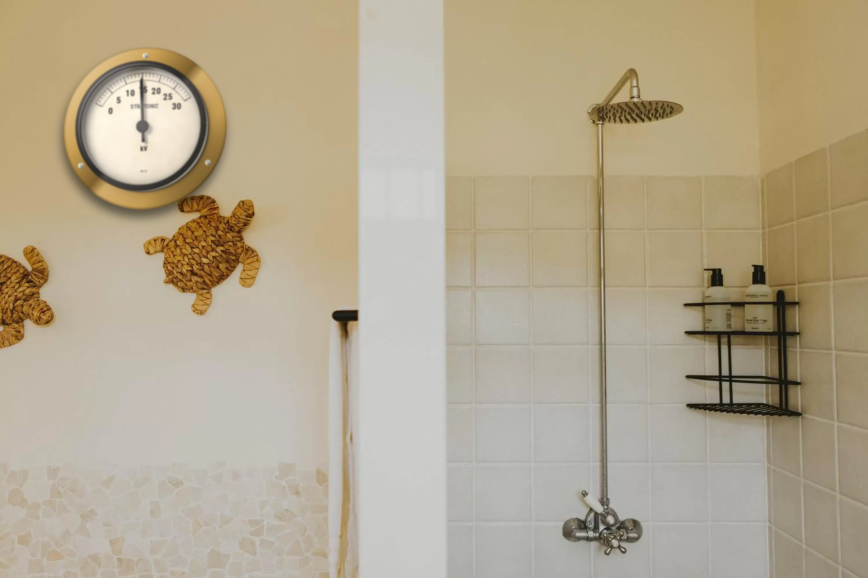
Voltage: {"value": 15, "unit": "kV"}
